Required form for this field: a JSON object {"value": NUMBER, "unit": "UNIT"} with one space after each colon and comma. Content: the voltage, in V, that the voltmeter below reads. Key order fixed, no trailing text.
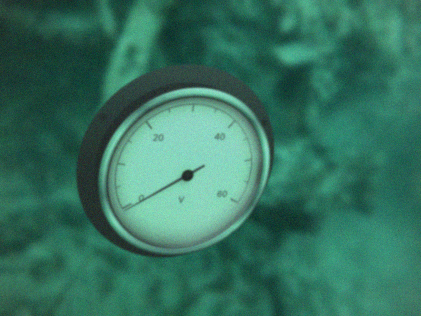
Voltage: {"value": 0, "unit": "V"}
